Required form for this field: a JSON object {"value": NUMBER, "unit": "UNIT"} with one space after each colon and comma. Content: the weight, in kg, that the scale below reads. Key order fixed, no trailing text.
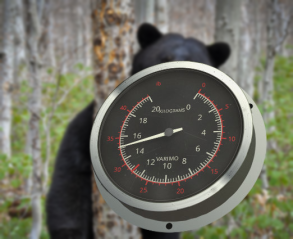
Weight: {"value": 15, "unit": "kg"}
